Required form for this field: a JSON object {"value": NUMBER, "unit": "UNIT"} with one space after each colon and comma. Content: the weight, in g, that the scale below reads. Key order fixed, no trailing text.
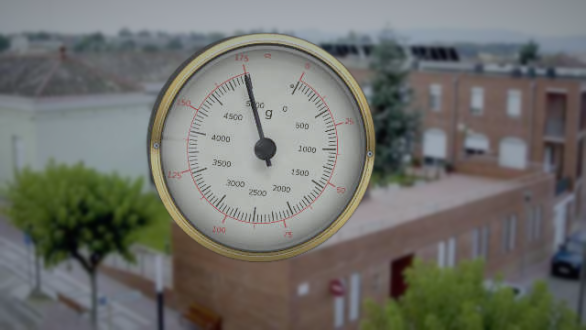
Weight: {"value": 4950, "unit": "g"}
